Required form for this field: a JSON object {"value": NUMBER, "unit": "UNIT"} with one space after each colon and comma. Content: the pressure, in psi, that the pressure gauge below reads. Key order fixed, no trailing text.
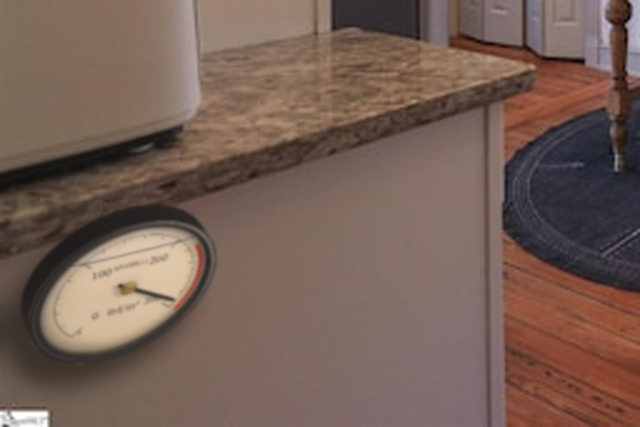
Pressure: {"value": 290, "unit": "psi"}
